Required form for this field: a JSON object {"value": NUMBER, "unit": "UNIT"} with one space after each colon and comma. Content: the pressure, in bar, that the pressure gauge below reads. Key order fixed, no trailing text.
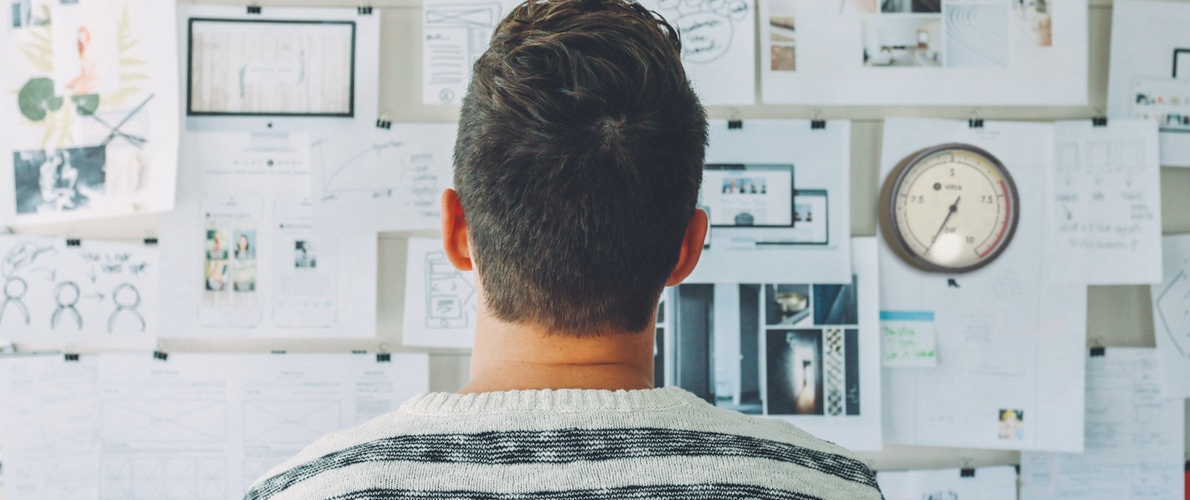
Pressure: {"value": 0, "unit": "bar"}
